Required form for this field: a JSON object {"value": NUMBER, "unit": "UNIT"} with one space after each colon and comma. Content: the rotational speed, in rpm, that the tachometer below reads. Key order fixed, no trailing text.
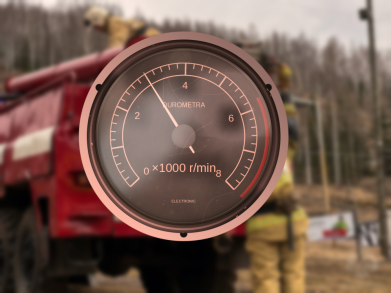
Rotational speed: {"value": 3000, "unit": "rpm"}
